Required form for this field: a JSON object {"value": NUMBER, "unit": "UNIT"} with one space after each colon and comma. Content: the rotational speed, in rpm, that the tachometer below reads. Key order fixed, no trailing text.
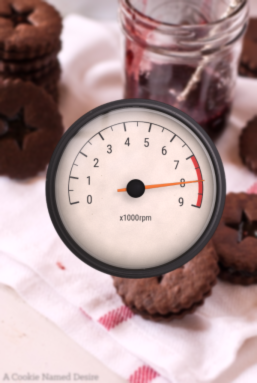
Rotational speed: {"value": 8000, "unit": "rpm"}
